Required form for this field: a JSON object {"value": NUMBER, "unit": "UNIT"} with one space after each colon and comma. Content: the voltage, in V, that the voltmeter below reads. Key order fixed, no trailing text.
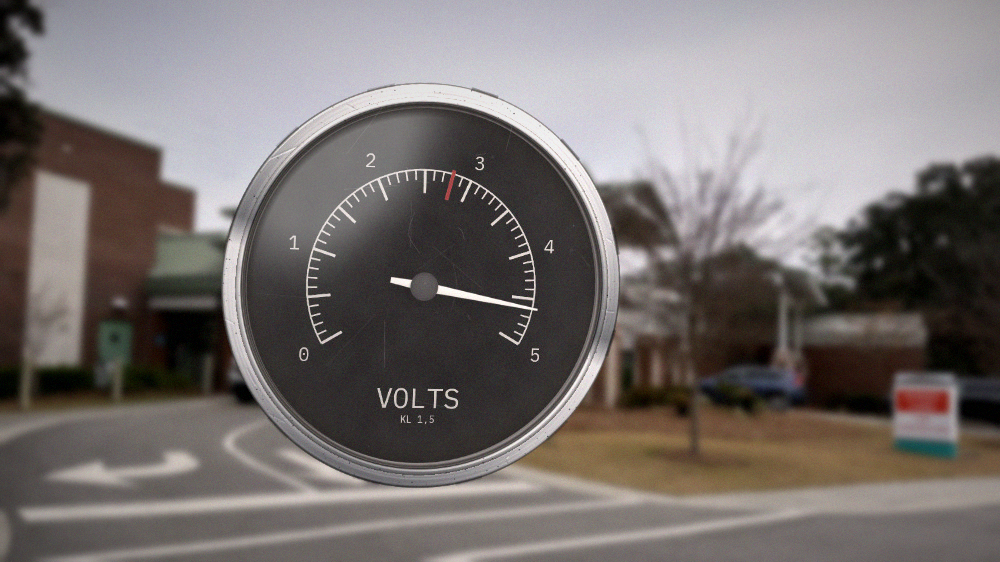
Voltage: {"value": 4.6, "unit": "V"}
